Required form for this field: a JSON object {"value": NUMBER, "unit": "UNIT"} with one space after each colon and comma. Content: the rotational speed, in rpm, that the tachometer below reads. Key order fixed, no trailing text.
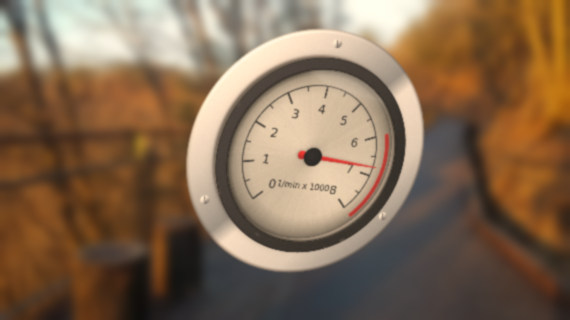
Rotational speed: {"value": 6750, "unit": "rpm"}
